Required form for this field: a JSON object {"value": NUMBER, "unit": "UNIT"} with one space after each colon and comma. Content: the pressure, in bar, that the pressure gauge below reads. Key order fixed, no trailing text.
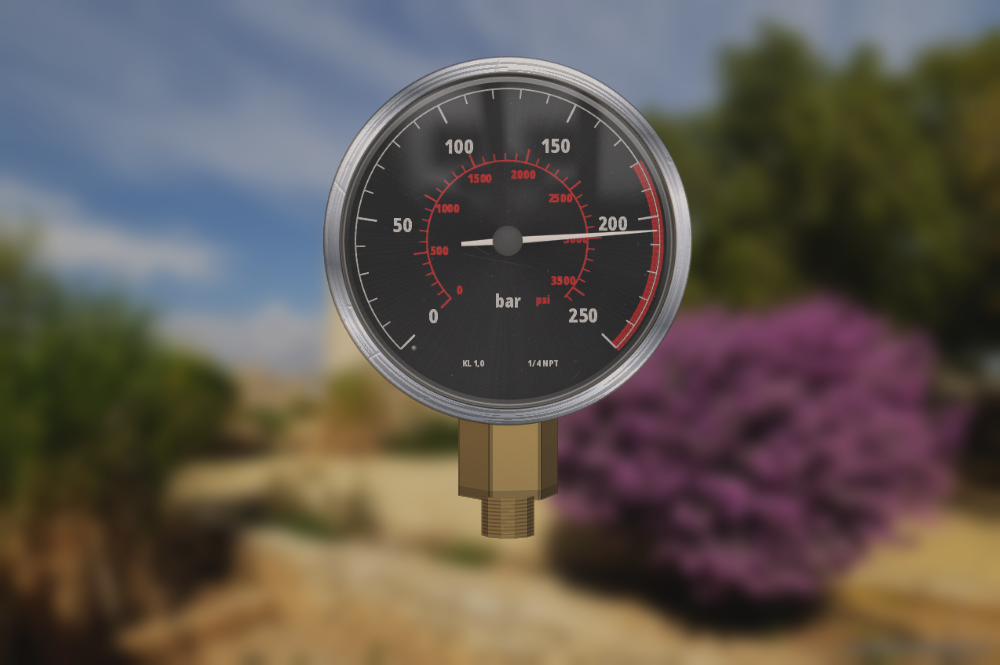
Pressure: {"value": 205, "unit": "bar"}
